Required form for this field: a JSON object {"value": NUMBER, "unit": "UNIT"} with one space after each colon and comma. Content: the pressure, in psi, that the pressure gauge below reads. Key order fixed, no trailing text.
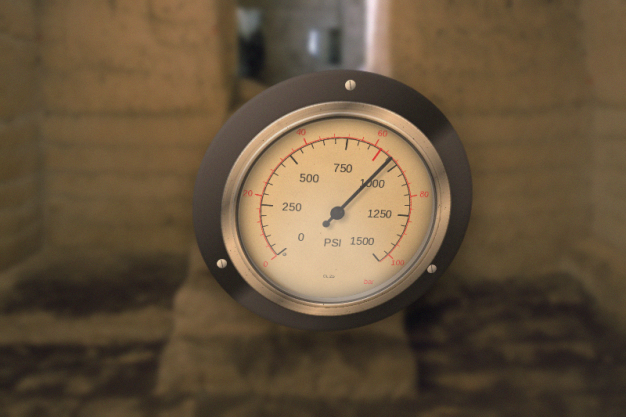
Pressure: {"value": 950, "unit": "psi"}
